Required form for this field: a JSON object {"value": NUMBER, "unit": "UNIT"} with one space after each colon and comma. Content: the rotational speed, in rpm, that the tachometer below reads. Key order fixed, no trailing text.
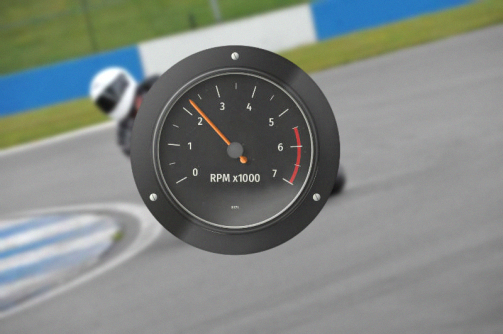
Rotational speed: {"value": 2250, "unit": "rpm"}
